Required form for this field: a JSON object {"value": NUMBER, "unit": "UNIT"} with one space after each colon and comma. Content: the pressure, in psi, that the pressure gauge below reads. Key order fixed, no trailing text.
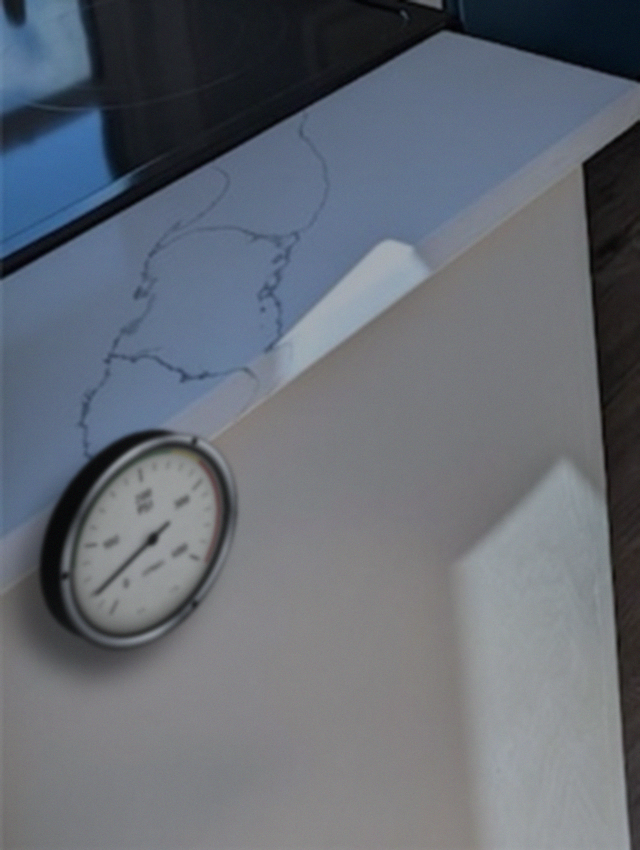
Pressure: {"value": 40, "unit": "psi"}
